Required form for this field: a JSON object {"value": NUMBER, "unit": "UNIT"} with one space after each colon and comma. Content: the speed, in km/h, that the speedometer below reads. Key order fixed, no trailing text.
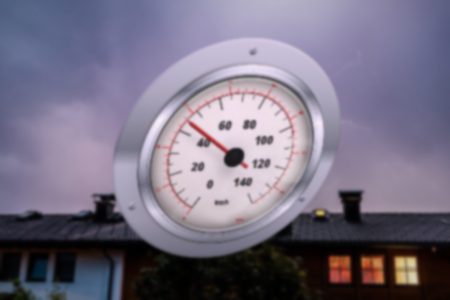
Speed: {"value": 45, "unit": "km/h"}
